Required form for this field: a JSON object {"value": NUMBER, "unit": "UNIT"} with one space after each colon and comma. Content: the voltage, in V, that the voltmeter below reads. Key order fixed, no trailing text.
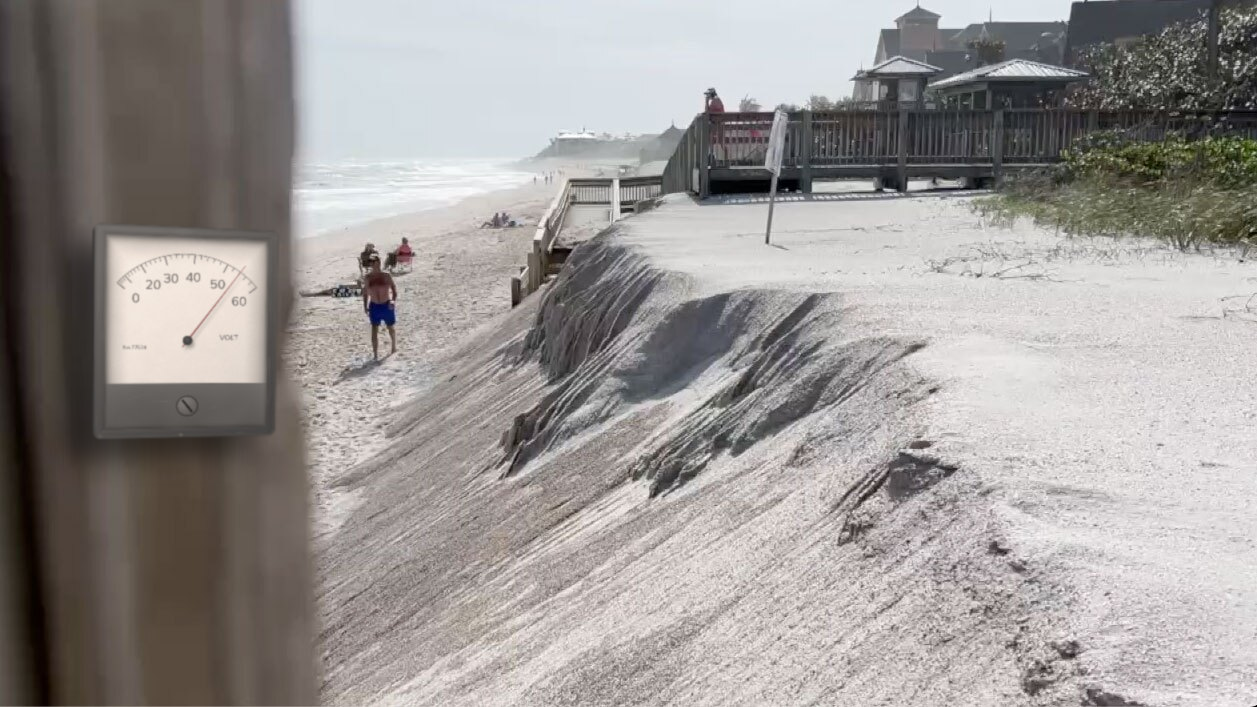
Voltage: {"value": 54, "unit": "V"}
